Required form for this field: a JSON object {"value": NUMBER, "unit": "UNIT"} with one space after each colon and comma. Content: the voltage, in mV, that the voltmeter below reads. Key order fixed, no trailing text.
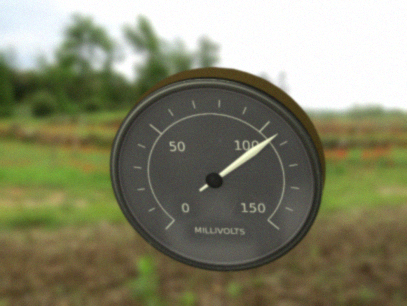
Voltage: {"value": 105, "unit": "mV"}
